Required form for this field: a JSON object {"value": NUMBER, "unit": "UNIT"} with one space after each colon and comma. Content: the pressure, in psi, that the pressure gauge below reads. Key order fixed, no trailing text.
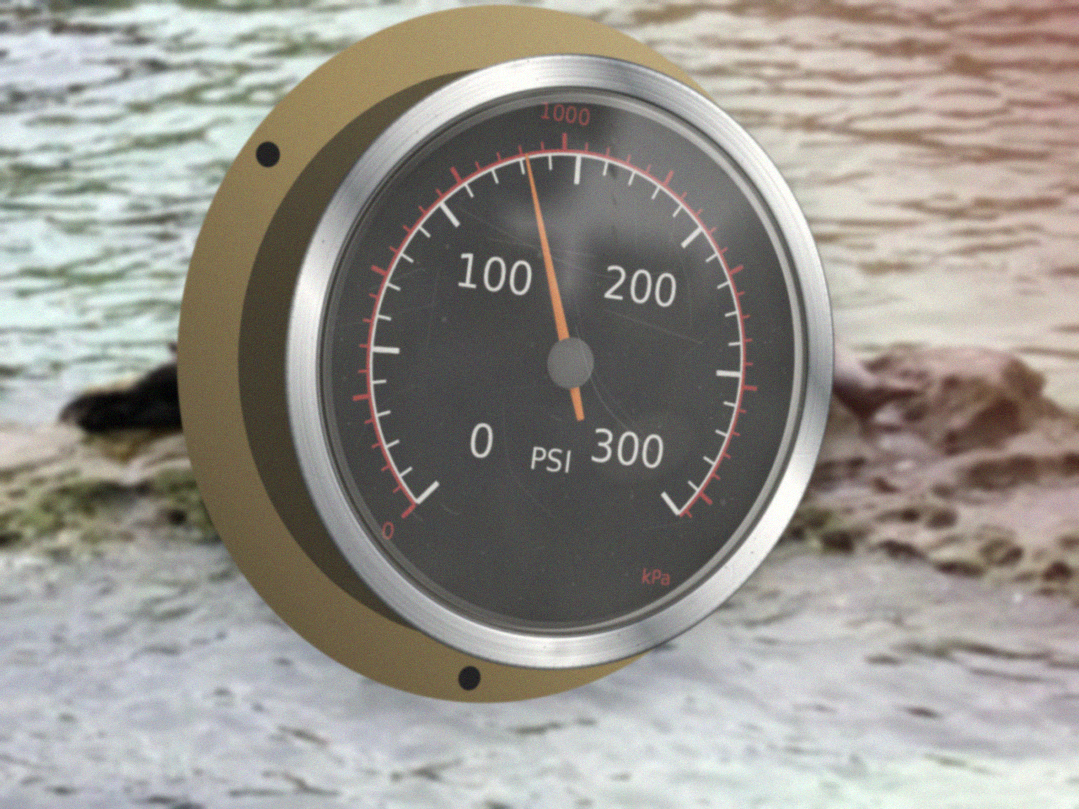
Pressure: {"value": 130, "unit": "psi"}
